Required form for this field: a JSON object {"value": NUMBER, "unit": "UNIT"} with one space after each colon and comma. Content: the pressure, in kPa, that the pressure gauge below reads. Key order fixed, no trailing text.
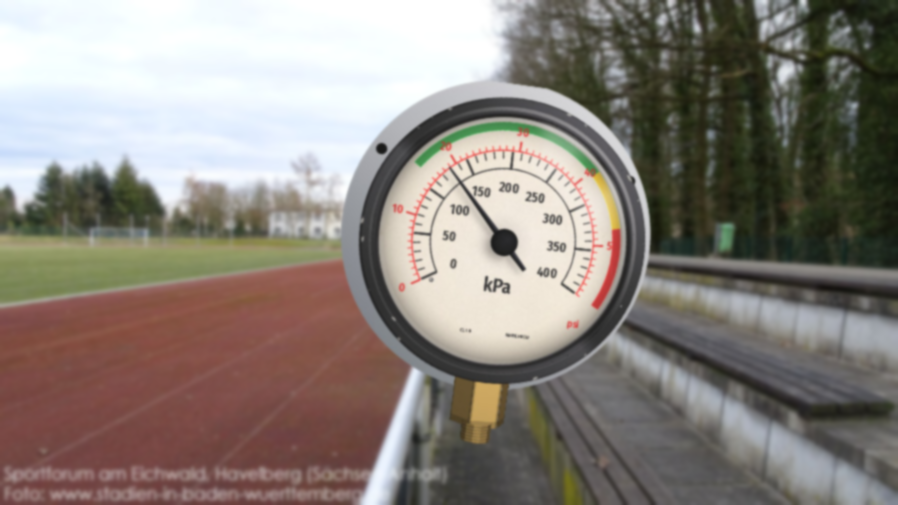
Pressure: {"value": 130, "unit": "kPa"}
